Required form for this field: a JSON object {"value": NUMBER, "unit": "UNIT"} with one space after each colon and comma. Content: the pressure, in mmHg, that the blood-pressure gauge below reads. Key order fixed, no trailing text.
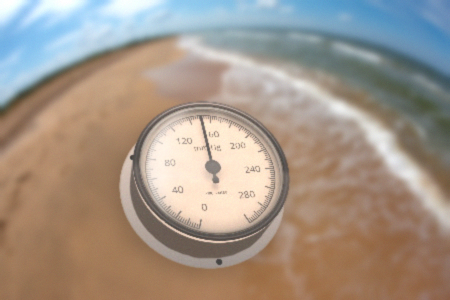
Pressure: {"value": 150, "unit": "mmHg"}
